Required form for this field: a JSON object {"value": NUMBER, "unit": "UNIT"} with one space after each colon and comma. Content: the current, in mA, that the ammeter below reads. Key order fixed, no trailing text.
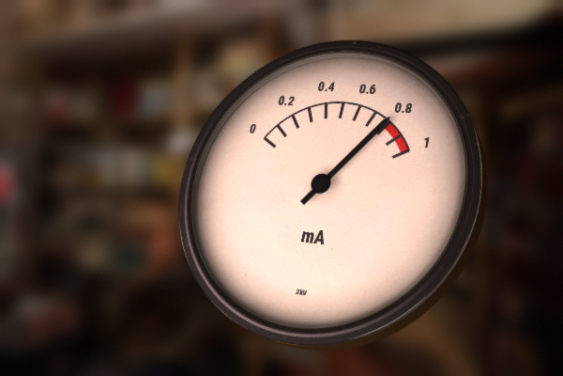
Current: {"value": 0.8, "unit": "mA"}
